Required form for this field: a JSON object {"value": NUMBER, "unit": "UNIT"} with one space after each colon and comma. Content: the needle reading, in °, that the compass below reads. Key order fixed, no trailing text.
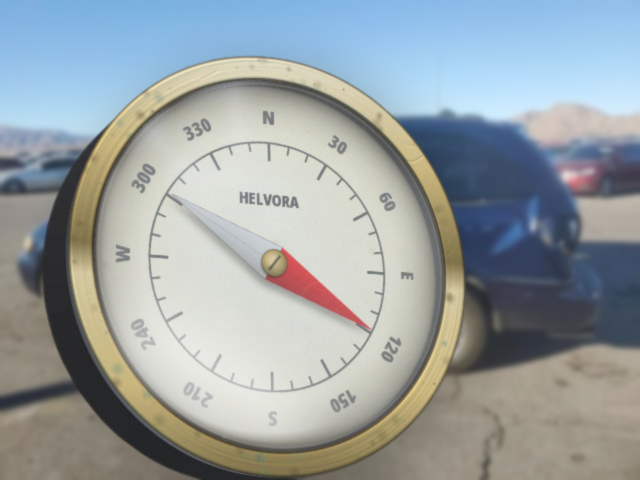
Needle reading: {"value": 120, "unit": "°"}
